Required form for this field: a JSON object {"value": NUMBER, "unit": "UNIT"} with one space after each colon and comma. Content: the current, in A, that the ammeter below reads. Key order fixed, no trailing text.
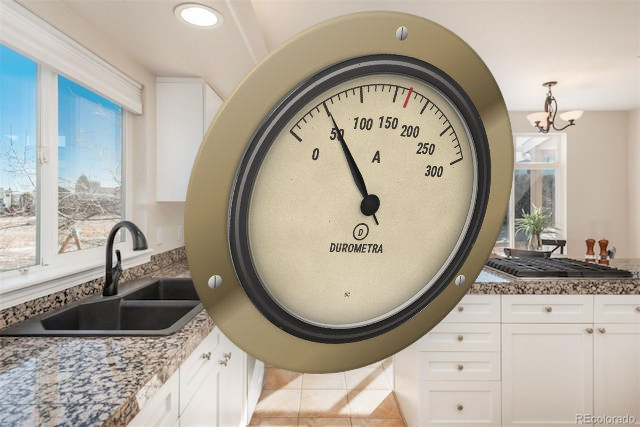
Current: {"value": 50, "unit": "A"}
